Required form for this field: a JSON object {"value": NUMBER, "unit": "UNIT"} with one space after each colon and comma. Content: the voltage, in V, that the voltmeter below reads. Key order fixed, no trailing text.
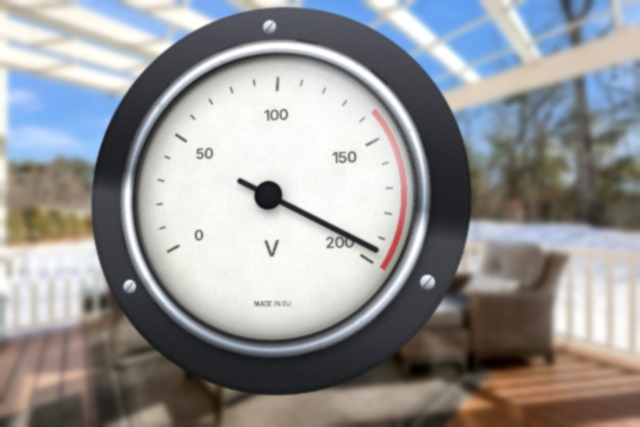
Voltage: {"value": 195, "unit": "V"}
